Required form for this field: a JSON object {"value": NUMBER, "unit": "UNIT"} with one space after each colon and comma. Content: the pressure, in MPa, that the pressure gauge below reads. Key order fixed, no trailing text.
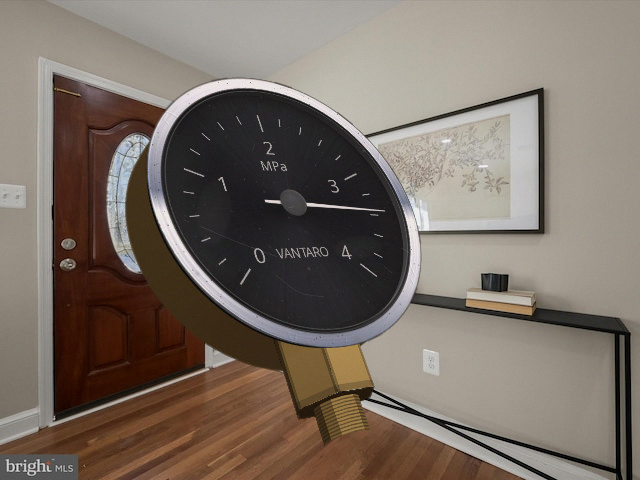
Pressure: {"value": 3.4, "unit": "MPa"}
